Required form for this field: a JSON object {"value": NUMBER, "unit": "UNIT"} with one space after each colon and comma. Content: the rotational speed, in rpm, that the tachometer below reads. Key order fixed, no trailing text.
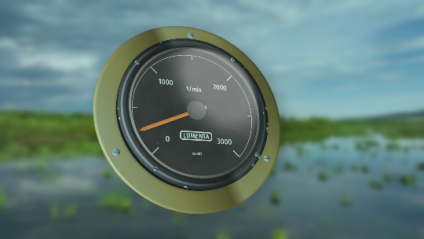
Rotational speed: {"value": 250, "unit": "rpm"}
